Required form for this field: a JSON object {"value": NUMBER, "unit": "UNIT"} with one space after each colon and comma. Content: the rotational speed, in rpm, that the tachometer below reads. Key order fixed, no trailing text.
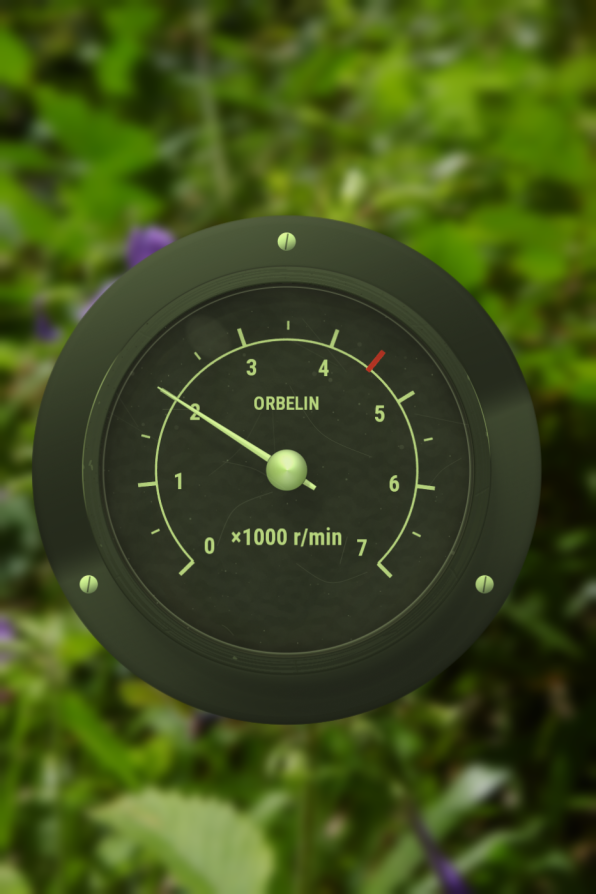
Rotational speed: {"value": 2000, "unit": "rpm"}
